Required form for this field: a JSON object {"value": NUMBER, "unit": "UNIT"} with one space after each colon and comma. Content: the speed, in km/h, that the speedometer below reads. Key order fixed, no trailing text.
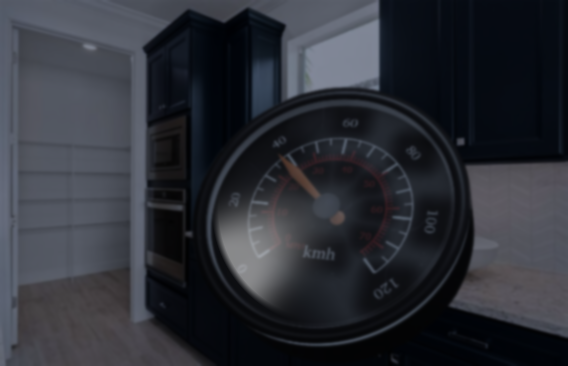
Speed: {"value": 37.5, "unit": "km/h"}
